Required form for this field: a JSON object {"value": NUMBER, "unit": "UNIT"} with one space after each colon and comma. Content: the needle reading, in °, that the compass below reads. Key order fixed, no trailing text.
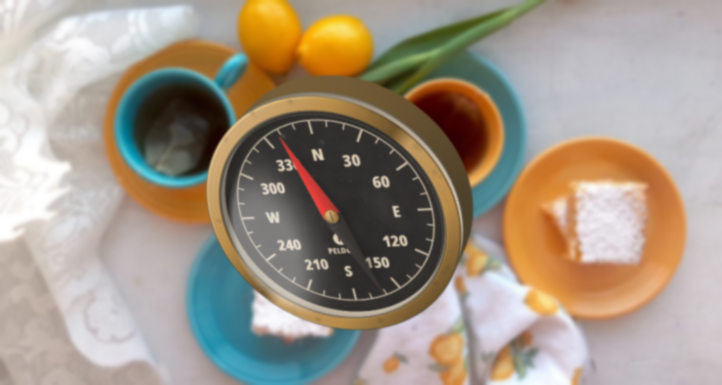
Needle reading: {"value": 340, "unit": "°"}
